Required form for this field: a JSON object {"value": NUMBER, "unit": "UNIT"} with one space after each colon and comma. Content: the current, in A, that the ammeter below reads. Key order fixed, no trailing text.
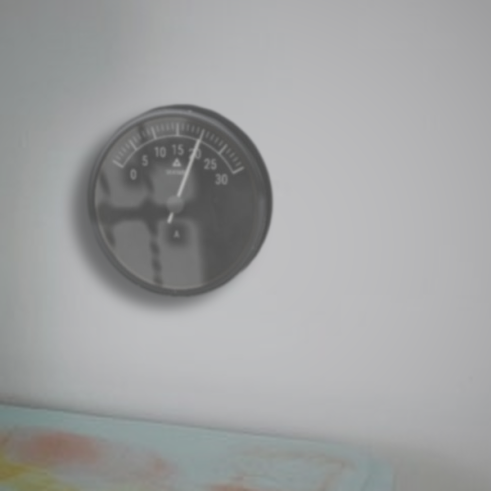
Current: {"value": 20, "unit": "A"}
